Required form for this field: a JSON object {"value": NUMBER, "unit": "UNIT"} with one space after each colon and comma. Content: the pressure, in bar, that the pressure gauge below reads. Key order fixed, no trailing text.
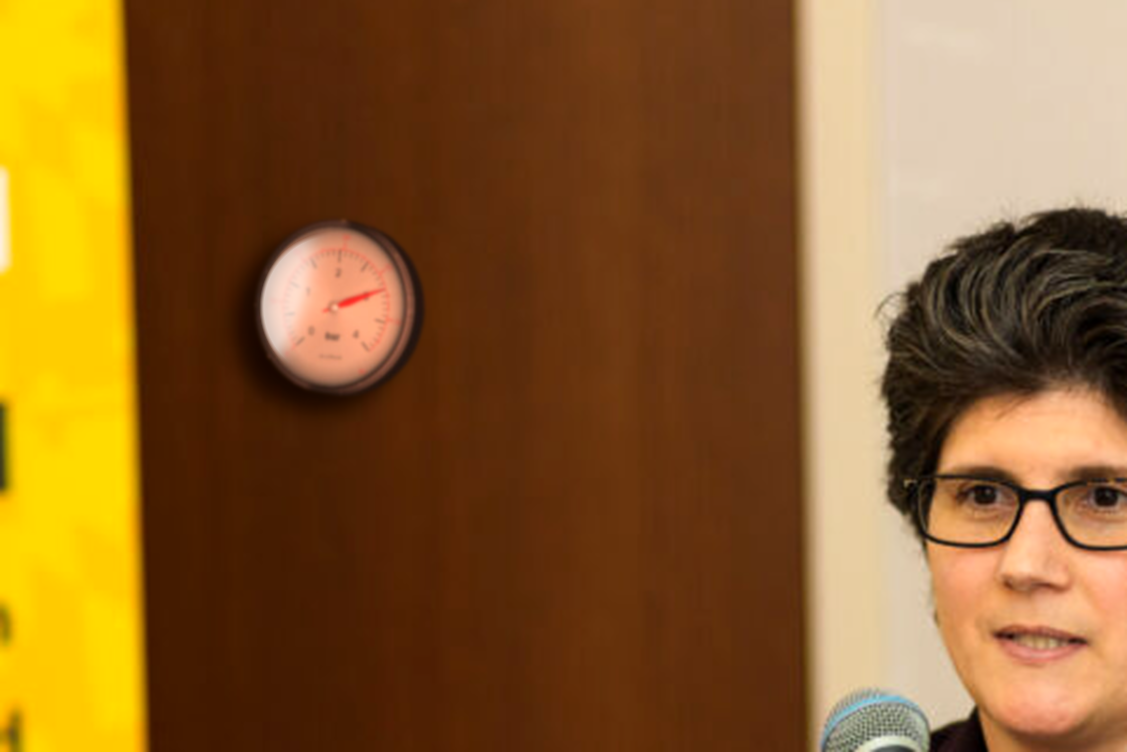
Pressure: {"value": 3, "unit": "bar"}
